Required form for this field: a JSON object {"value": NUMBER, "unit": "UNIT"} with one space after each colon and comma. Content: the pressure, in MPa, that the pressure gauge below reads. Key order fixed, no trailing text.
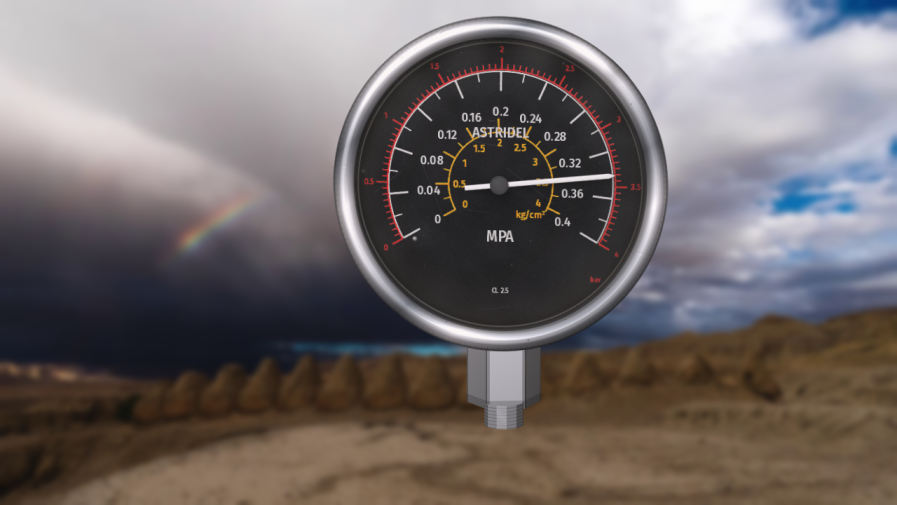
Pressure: {"value": 0.34, "unit": "MPa"}
